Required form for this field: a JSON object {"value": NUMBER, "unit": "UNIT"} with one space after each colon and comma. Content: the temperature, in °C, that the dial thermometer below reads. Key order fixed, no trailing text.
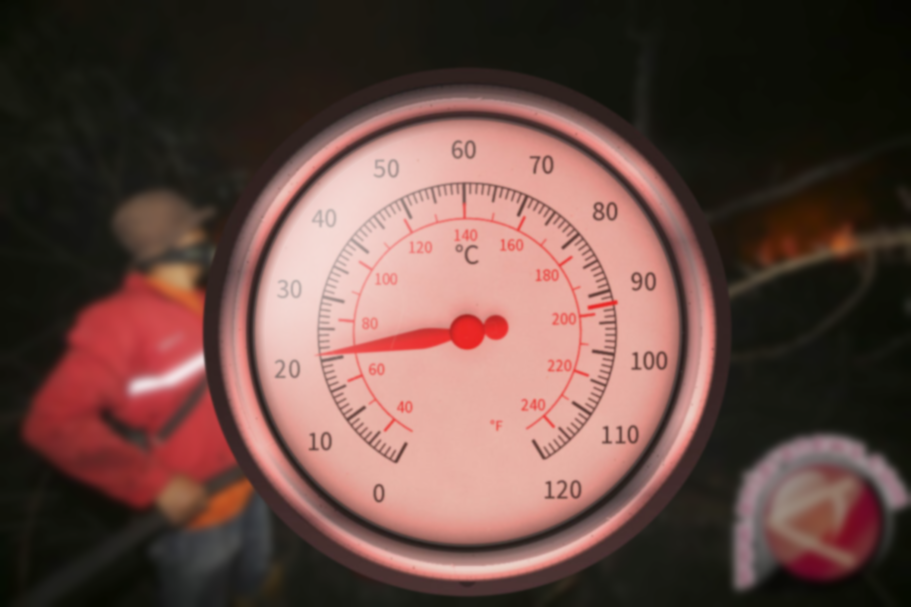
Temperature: {"value": 21, "unit": "°C"}
